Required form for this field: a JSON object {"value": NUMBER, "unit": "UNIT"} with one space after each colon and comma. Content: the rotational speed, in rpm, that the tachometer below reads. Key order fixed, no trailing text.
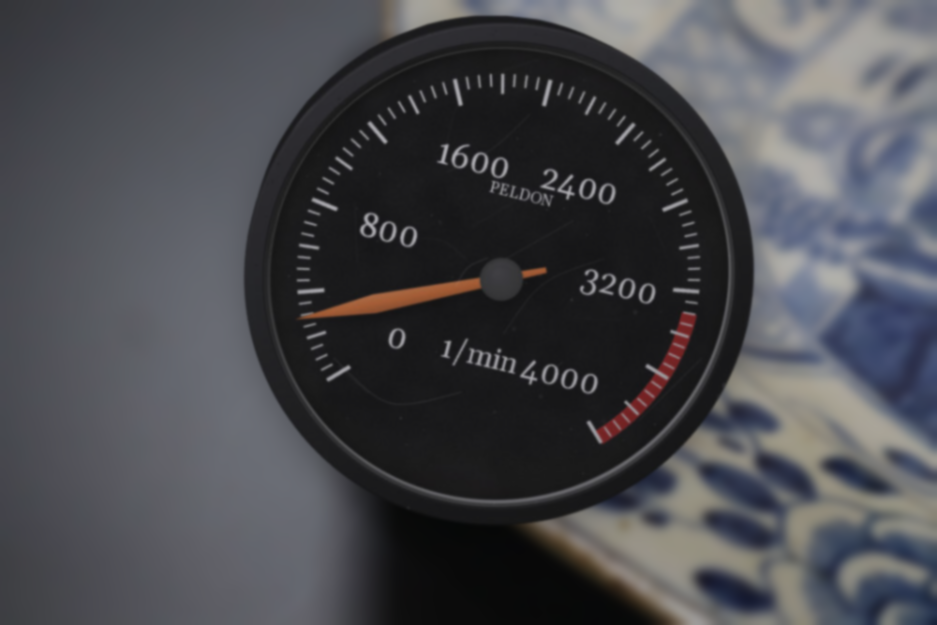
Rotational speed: {"value": 300, "unit": "rpm"}
